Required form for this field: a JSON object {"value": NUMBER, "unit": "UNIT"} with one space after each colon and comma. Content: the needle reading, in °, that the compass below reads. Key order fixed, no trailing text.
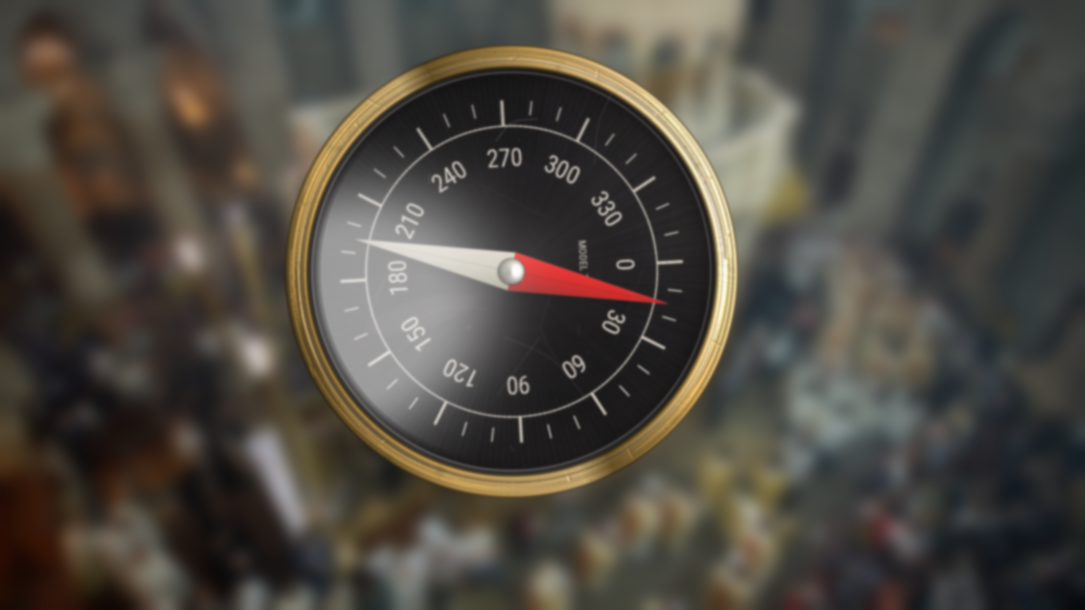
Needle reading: {"value": 15, "unit": "°"}
